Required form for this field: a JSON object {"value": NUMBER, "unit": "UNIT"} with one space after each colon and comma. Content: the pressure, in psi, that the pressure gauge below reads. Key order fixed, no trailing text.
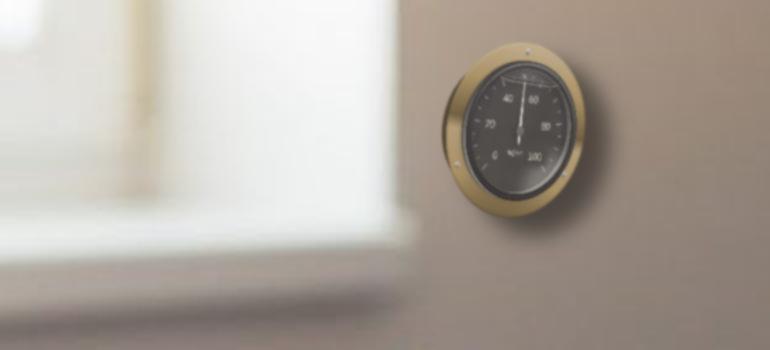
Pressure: {"value": 50, "unit": "psi"}
